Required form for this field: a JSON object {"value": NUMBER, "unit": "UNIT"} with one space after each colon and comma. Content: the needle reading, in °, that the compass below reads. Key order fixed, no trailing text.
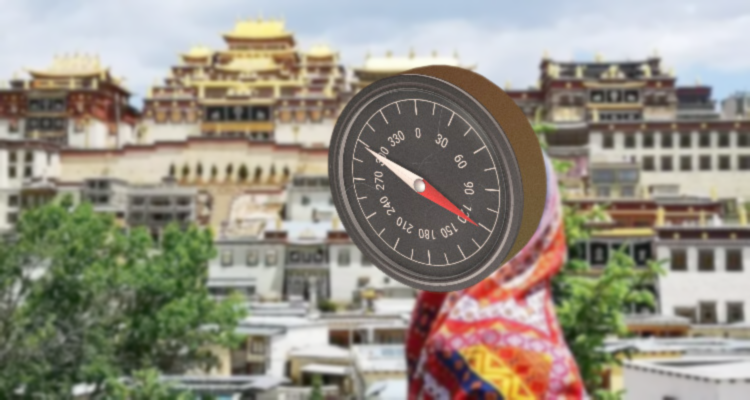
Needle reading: {"value": 120, "unit": "°"}
